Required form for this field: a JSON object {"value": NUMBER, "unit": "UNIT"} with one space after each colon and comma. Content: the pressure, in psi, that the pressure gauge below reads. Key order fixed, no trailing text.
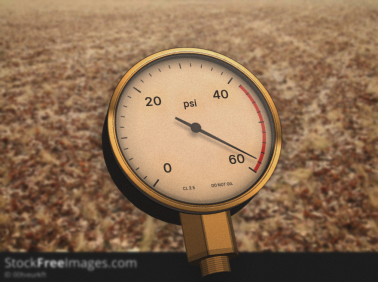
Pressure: {"value": 58, "unit": "psi"}
